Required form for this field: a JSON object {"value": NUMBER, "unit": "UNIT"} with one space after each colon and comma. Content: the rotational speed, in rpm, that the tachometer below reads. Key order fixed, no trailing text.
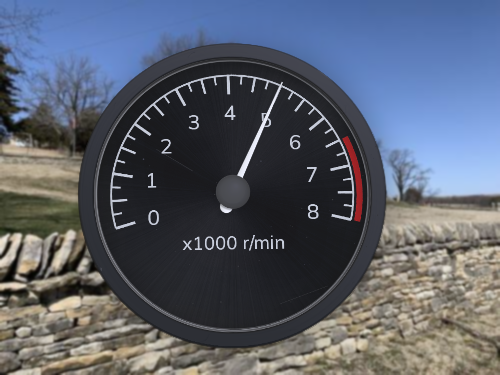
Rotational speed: {"value": 5000, "unit": "rpm"}
